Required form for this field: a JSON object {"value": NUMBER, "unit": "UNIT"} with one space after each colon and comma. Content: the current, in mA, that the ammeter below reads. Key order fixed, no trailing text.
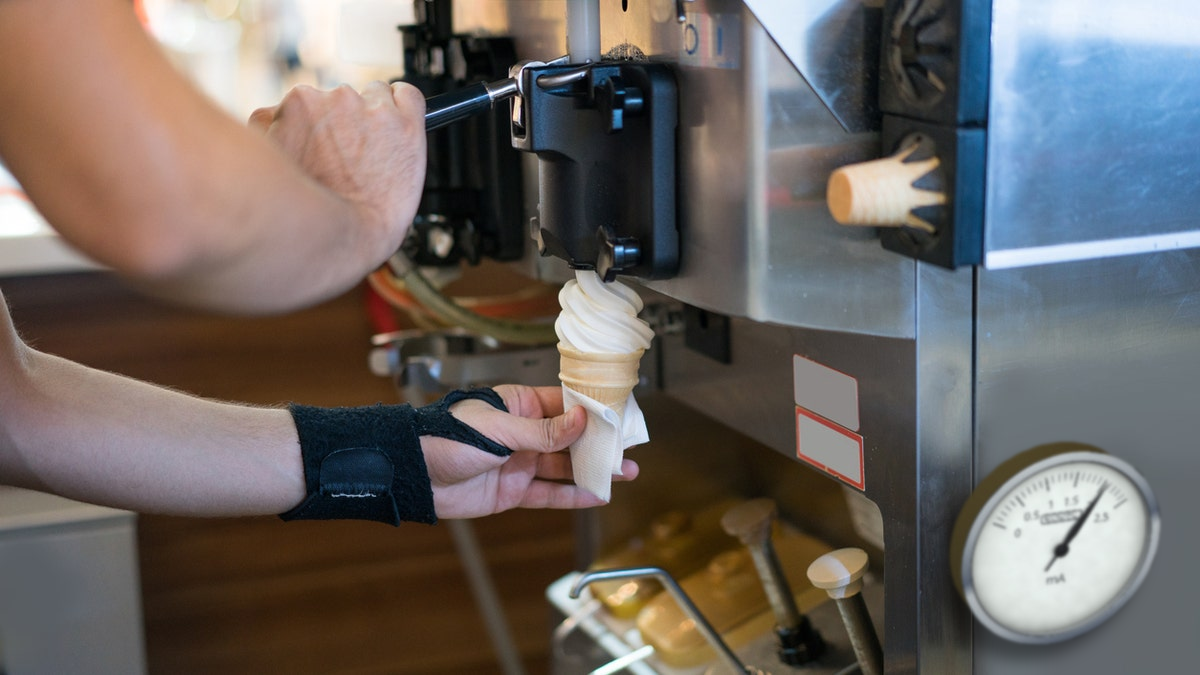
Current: {"value": 2, "unit": "mA"}
